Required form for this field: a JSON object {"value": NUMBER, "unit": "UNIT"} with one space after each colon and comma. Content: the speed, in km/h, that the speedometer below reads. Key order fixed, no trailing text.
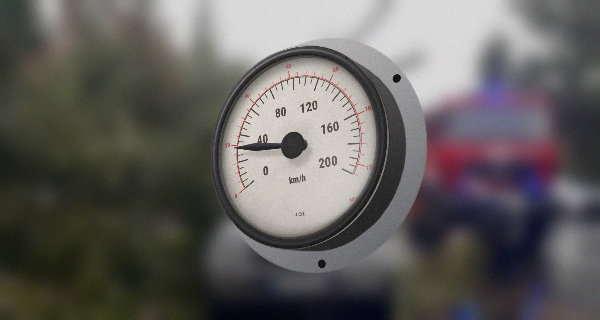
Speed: {"value": 30, "unit": "km/h"}
